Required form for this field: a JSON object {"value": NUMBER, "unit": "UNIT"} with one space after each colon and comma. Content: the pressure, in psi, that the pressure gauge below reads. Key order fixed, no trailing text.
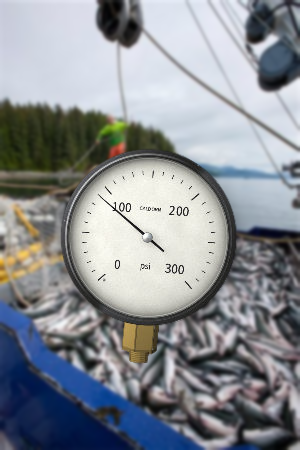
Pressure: {"value": 90, "unit": "psi"}
